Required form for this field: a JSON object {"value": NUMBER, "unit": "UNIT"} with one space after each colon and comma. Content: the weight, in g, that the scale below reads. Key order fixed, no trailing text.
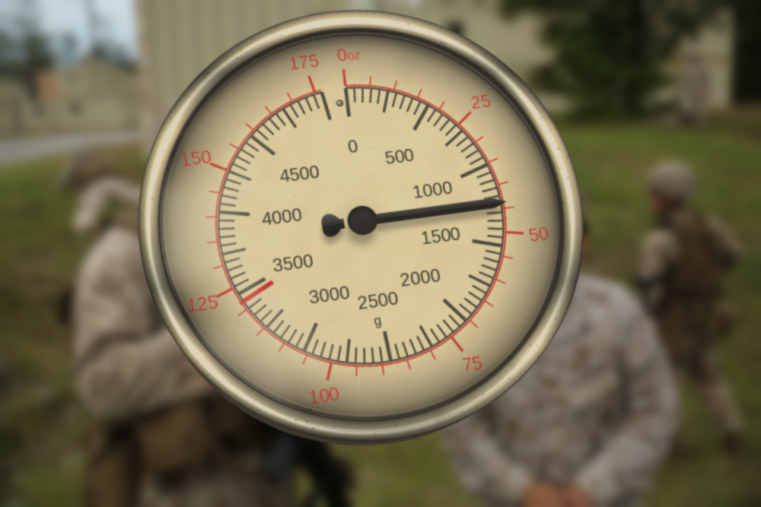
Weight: {"value": 1250, "unit": "g"}
